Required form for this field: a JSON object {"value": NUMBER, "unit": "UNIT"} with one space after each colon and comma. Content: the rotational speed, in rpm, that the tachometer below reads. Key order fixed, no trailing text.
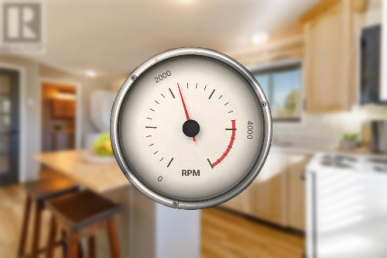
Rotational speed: {"value": 2200, "unit": "rpm"}
